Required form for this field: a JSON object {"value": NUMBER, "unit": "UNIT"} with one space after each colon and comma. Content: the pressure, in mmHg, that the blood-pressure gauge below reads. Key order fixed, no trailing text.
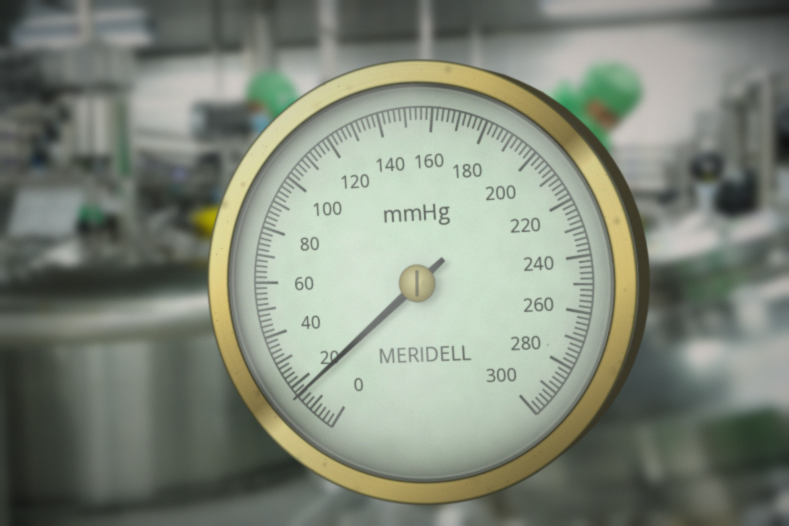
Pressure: {"value": 16, "unit": "mmHg"}
